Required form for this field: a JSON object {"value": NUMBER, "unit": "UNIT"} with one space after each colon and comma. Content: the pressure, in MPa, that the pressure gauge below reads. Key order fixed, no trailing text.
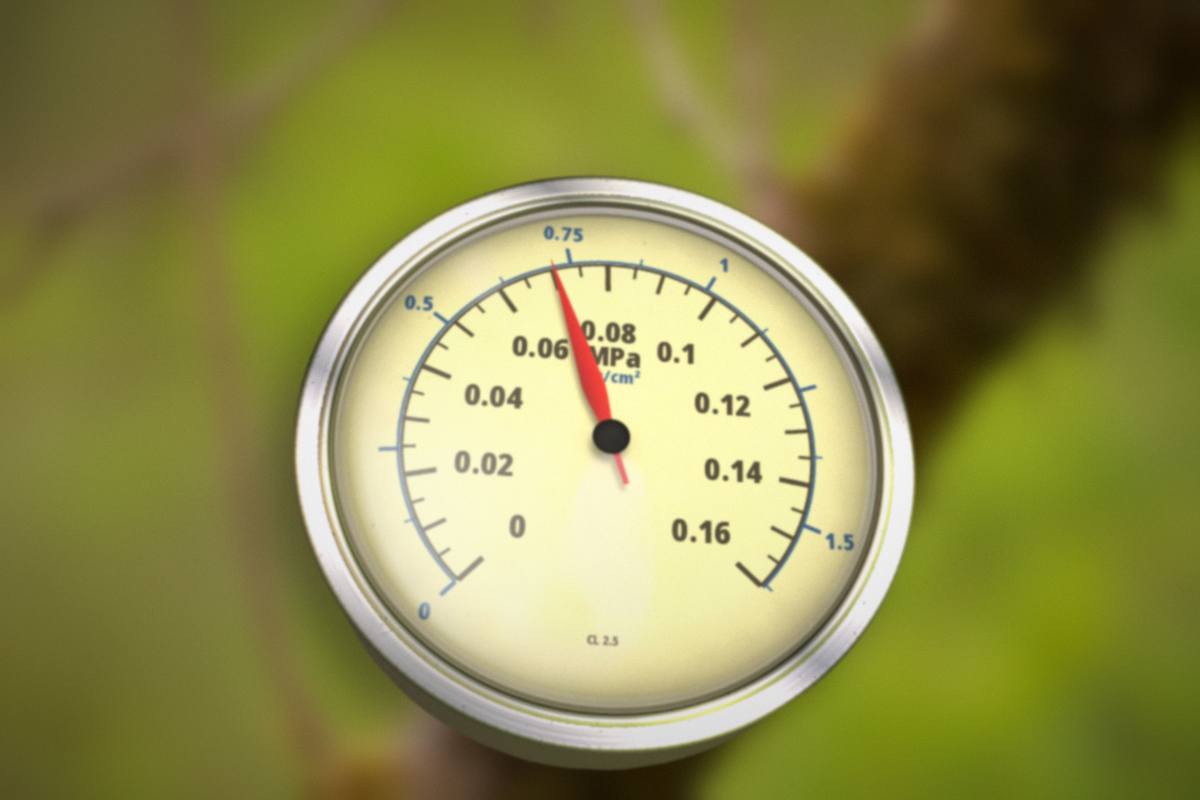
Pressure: {"value": 0.07, "unit": "MPa"}
